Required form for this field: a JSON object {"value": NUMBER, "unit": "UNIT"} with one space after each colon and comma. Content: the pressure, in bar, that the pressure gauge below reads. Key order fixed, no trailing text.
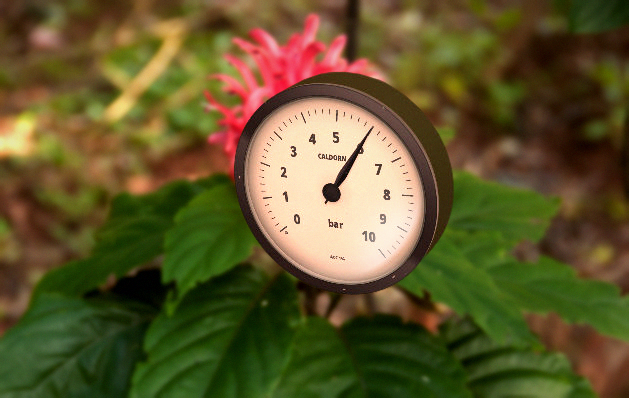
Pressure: {"value": 6, "unit": "bar"}
